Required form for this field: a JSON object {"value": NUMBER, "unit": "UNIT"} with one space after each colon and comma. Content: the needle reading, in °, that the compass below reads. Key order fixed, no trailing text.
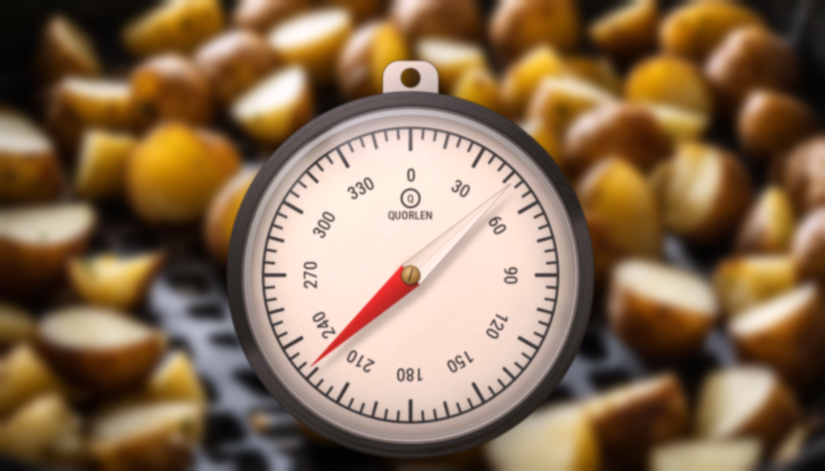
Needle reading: {"value": 227.5, "unit": "°"}
